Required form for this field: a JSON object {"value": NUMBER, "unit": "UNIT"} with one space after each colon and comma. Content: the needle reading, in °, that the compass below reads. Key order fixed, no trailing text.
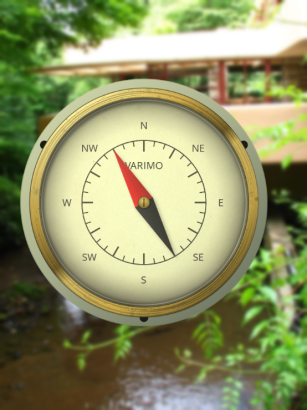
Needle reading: {"value": 330, "unit": "°"}
